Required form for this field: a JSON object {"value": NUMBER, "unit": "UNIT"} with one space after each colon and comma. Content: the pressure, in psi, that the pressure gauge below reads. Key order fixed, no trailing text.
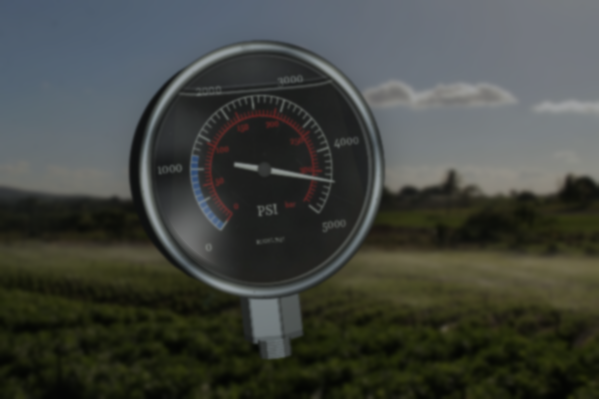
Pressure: {"value": 4500, "unit": "psi"}
